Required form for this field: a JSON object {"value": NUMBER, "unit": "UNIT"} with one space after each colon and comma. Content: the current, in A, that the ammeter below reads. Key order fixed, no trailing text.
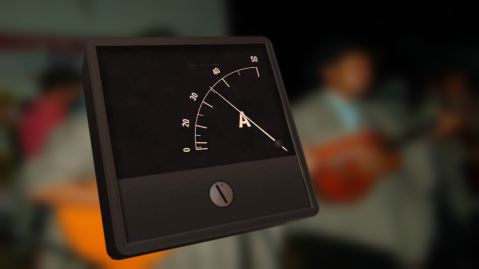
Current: {"value": 35, "unit": "A"}
